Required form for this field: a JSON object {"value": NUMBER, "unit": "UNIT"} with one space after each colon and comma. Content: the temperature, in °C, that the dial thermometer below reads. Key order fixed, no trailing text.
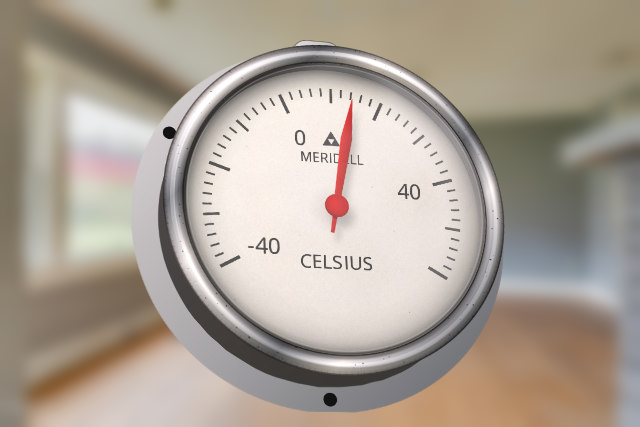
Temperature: {"value": 14, "unit": "°C"}
